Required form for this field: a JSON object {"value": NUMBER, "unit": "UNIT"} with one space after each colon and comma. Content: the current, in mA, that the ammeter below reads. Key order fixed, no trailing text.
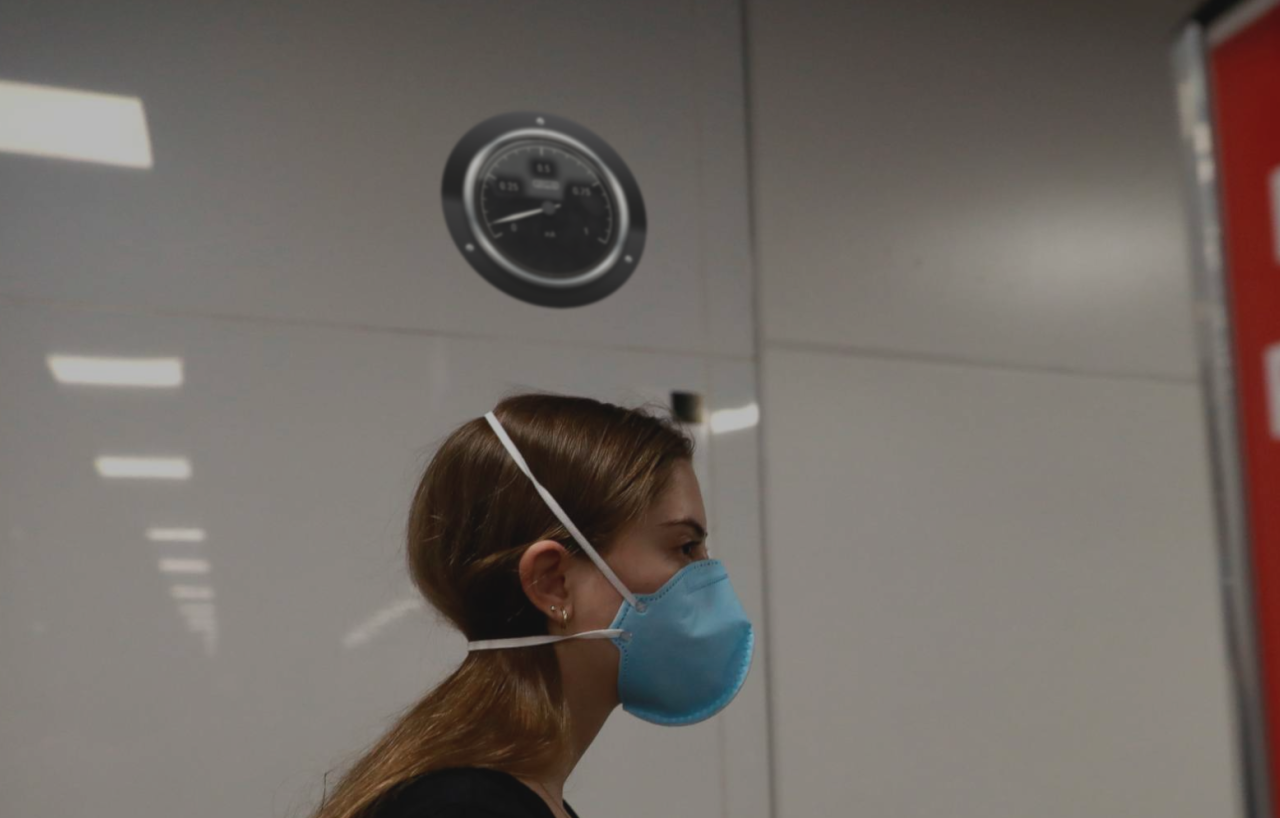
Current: {"value": 0.05, "unit": "mA"}
